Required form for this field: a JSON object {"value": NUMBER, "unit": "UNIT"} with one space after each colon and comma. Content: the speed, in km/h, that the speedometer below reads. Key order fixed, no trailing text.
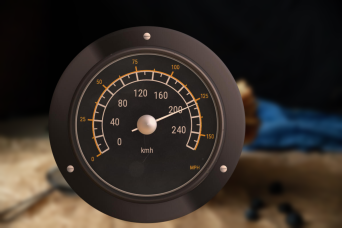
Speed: {"value": 205, "unit": "km/h"}
